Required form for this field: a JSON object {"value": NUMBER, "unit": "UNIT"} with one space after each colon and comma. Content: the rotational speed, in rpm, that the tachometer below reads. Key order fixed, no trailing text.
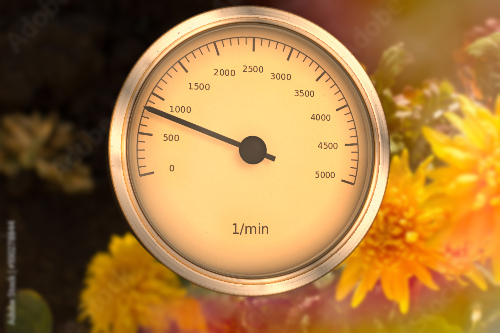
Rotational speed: {"value": 800, "unit": "rpm"}
